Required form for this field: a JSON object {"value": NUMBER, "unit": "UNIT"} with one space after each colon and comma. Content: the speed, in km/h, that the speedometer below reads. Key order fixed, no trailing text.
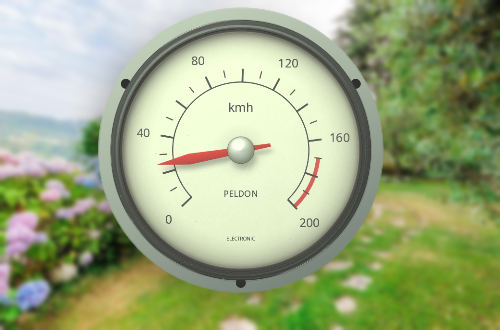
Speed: {"value": 25, "unit": "km/h"}
